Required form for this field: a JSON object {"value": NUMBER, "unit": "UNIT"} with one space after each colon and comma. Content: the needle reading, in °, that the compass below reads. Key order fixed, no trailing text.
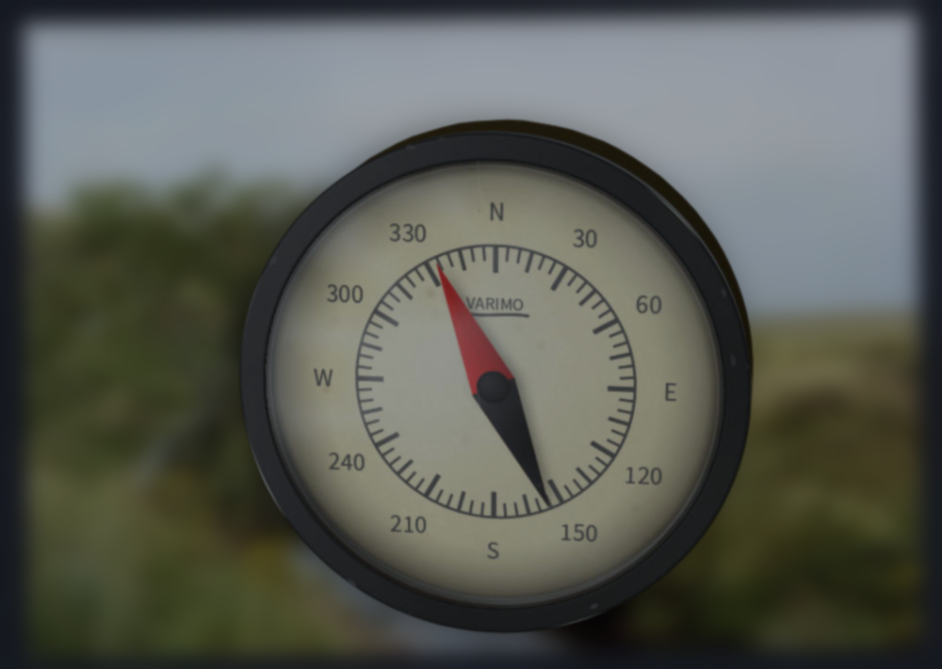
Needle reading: {"value": 335, "unit": "°"}
